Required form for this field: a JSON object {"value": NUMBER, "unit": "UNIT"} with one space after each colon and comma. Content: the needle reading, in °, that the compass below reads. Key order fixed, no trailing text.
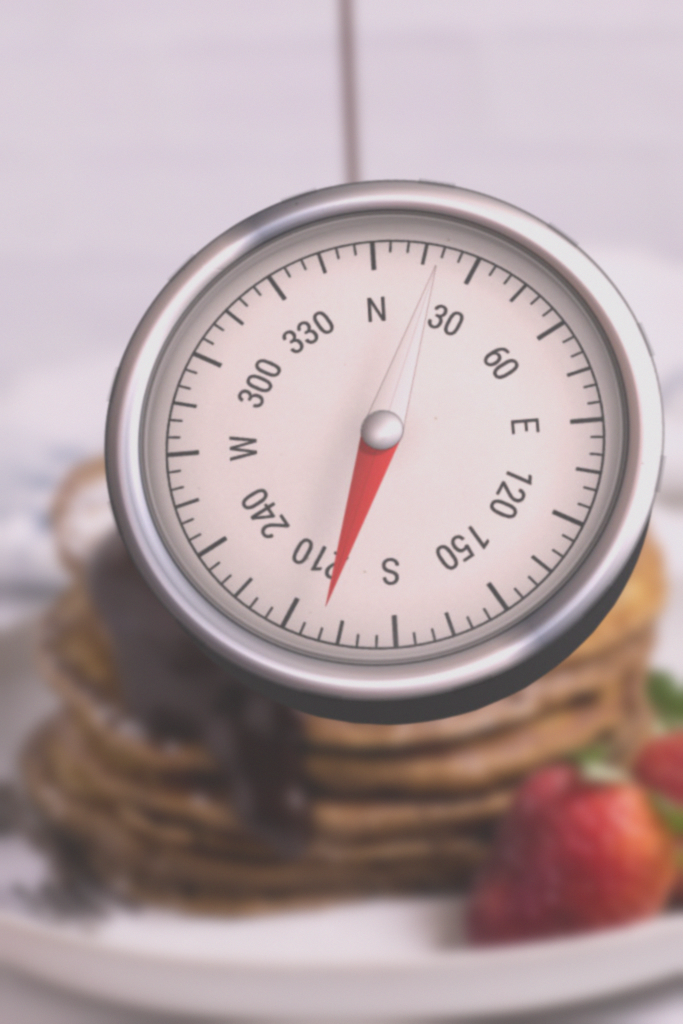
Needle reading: {"value": 200, "unit": "°"}
